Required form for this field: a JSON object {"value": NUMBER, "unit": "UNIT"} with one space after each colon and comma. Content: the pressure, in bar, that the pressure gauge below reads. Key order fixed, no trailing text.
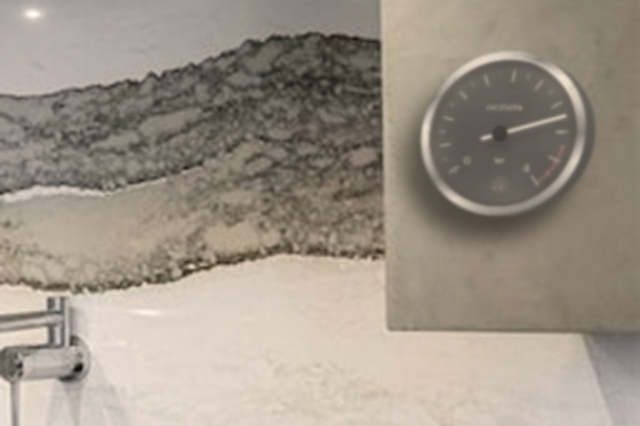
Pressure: {"value": 3, "unit": "bar"}
